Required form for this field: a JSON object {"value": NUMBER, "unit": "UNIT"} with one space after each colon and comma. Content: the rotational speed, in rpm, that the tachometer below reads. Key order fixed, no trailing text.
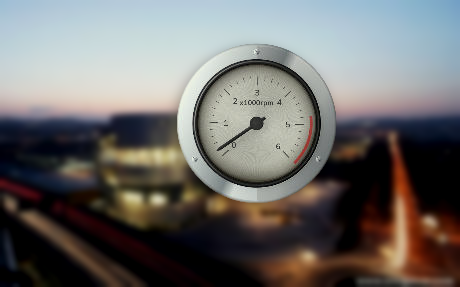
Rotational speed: {"value": 200, "unit": "rpm"}
